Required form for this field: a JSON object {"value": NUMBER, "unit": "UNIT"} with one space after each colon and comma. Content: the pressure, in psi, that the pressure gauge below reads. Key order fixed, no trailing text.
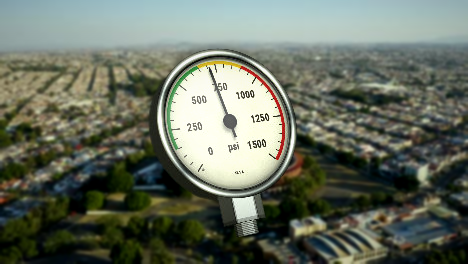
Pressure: {"value": 700, "unit": "psi"}
